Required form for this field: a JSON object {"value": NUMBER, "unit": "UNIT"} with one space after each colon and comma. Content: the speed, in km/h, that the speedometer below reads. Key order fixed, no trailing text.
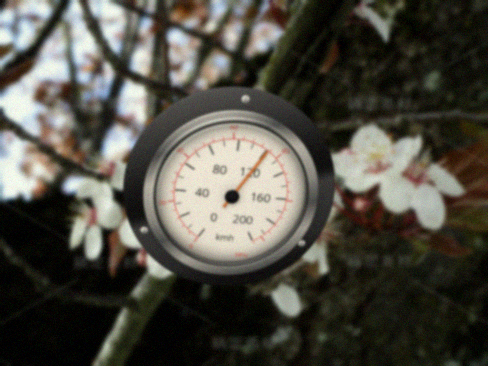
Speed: {"value": 120, "unit": "km/h"}
